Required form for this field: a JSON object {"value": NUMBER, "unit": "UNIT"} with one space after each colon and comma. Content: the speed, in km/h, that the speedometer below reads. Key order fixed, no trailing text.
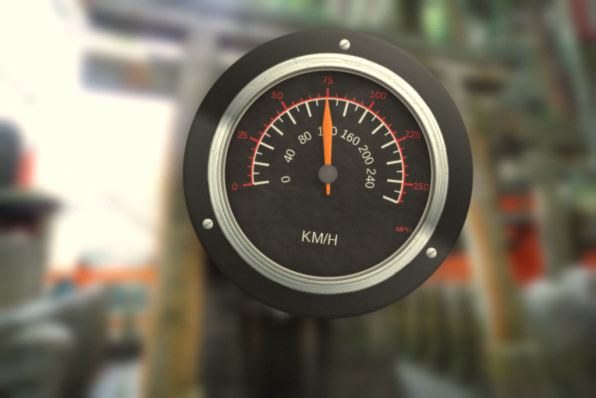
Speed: {"value": 120, "unit": "km/h"}
